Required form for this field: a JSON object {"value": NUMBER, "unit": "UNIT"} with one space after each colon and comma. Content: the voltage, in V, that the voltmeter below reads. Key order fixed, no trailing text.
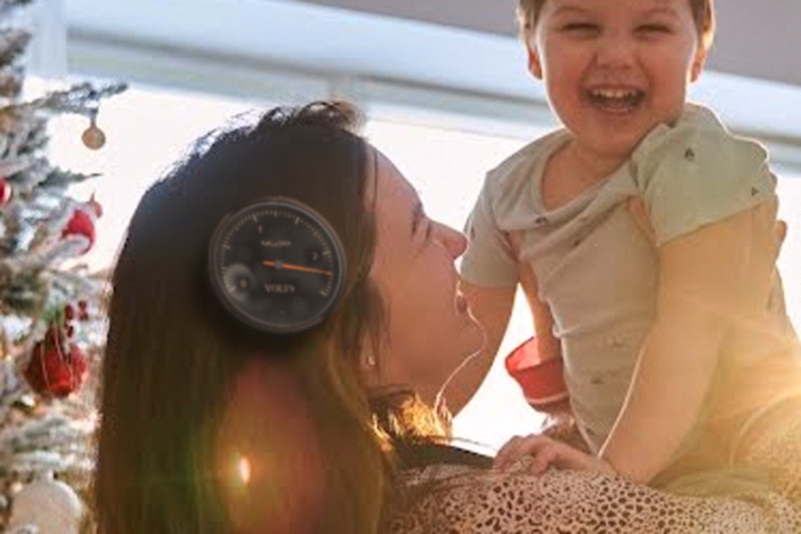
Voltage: {"value": 2.25, "unit": "V"}
